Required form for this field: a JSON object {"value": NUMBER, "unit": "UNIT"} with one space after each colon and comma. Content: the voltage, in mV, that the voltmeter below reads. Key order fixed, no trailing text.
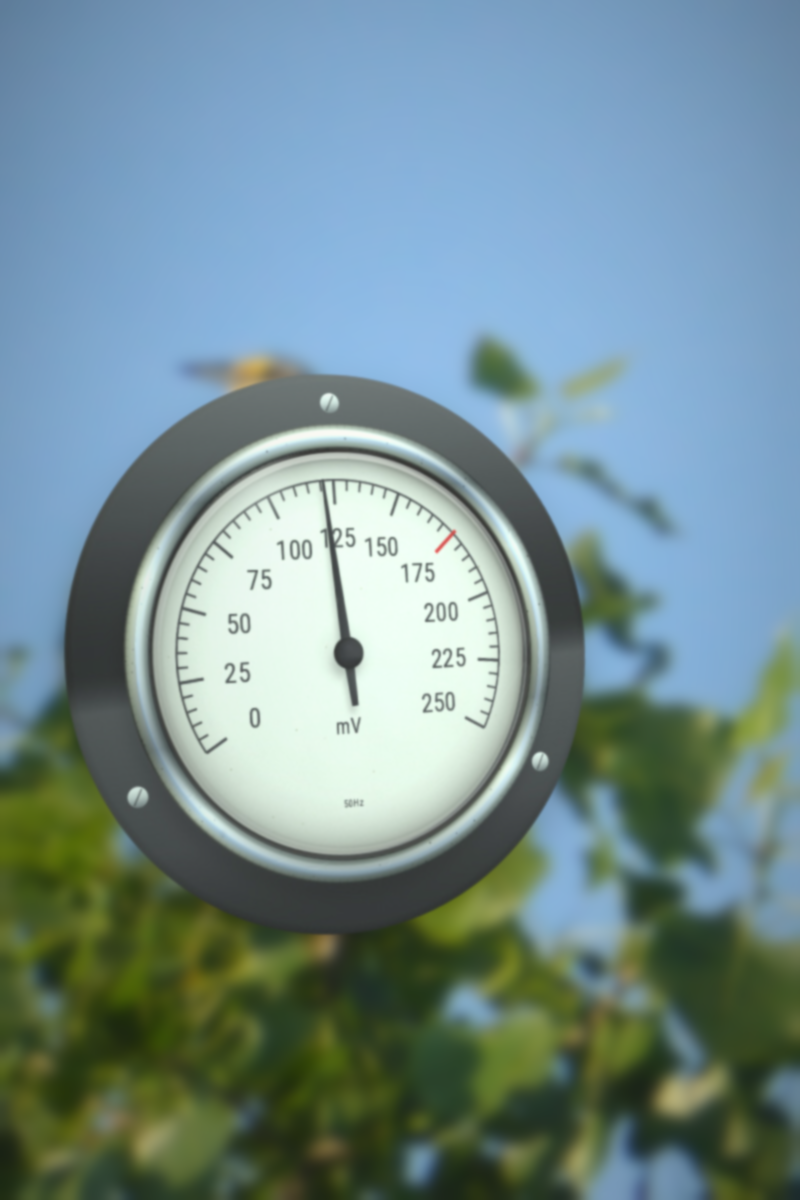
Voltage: {"value": 120, "unit": "mV"}
